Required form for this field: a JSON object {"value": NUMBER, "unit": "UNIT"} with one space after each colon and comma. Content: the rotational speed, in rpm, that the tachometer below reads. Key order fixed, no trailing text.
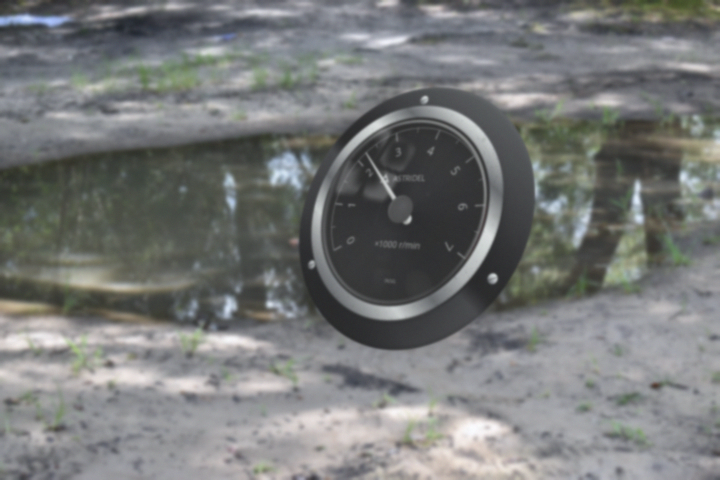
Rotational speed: {"value": 2250, "unit": "rpm"}
